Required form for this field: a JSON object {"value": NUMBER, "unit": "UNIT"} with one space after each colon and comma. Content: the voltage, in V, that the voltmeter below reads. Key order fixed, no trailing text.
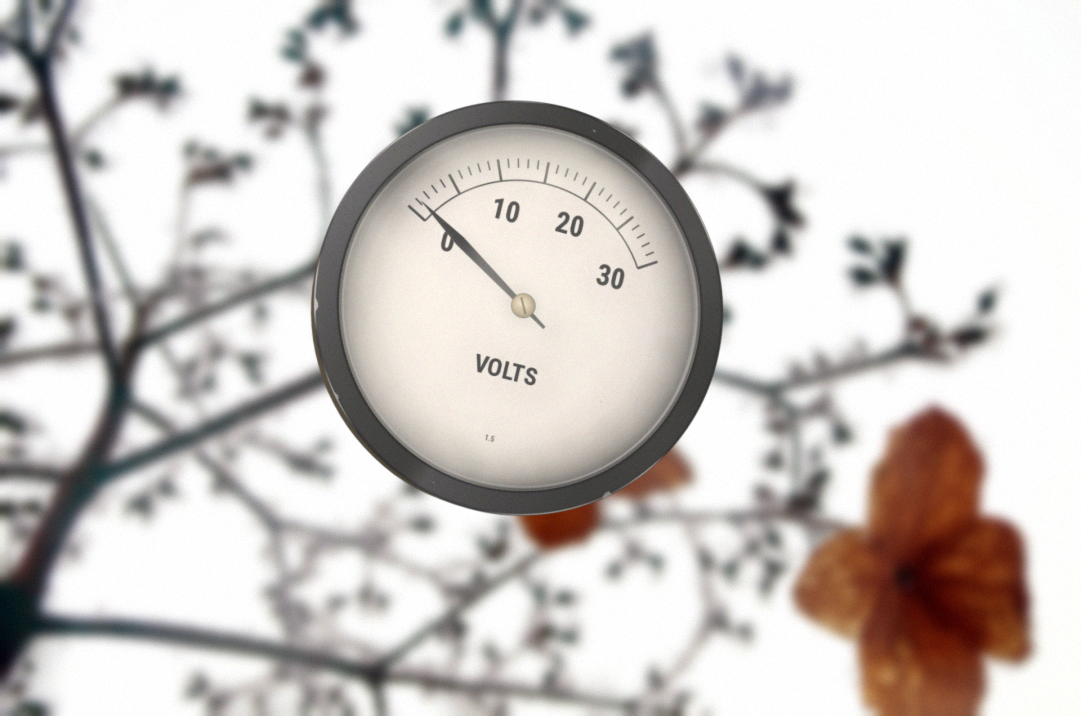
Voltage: {"value": 1, "unit": "V"}
